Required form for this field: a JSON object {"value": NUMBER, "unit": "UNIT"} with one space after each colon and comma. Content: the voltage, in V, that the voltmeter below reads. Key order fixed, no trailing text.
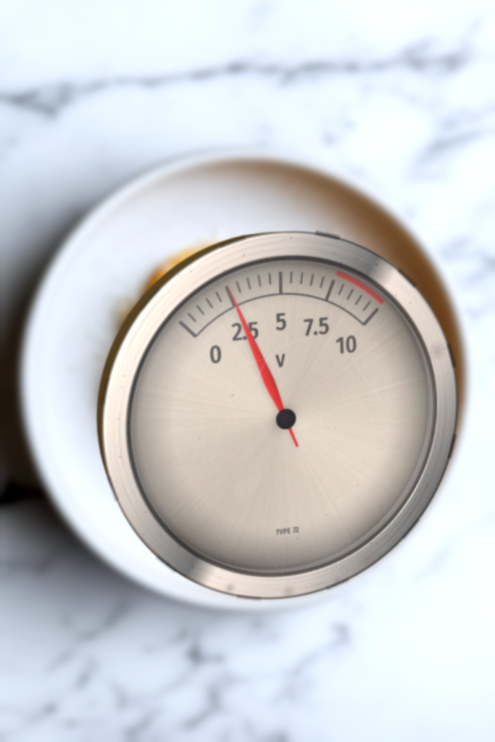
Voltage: {"value": 2.5, "unit": "V"}
